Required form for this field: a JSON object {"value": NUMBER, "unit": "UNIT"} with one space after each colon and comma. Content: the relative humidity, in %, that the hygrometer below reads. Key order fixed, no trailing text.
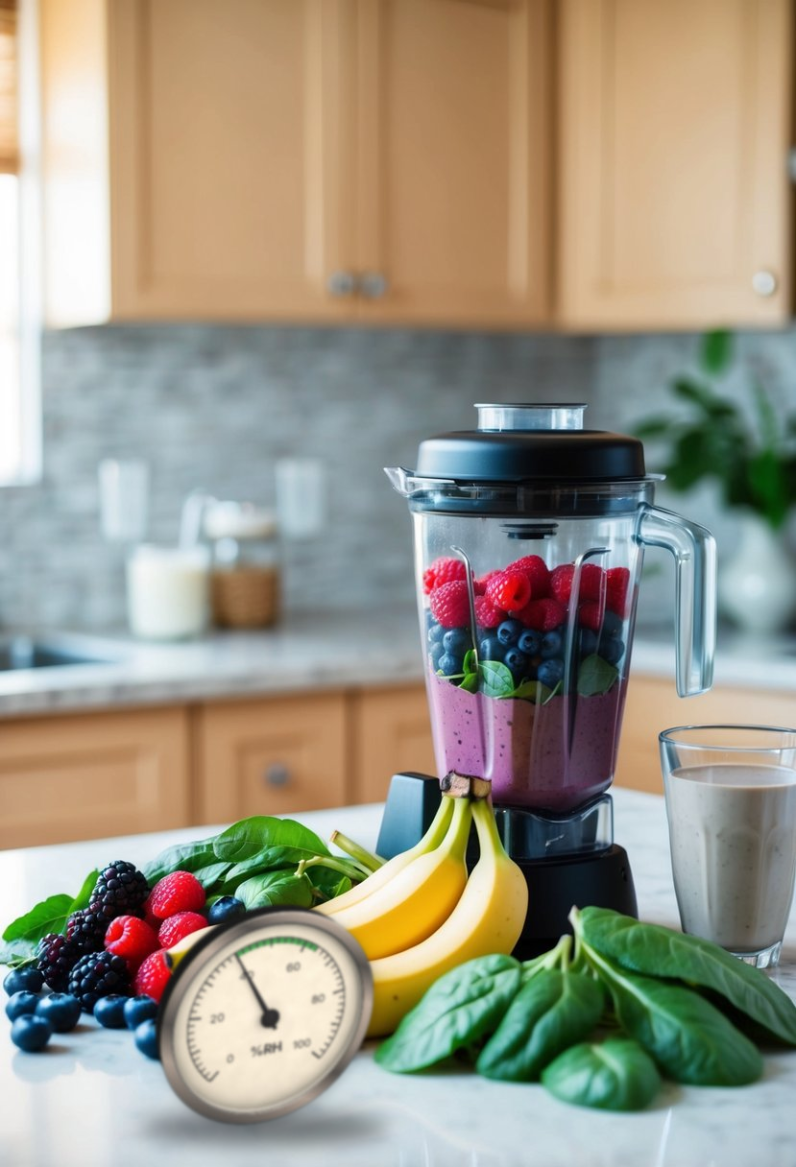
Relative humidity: {"value": 40, "unit": "%"}
